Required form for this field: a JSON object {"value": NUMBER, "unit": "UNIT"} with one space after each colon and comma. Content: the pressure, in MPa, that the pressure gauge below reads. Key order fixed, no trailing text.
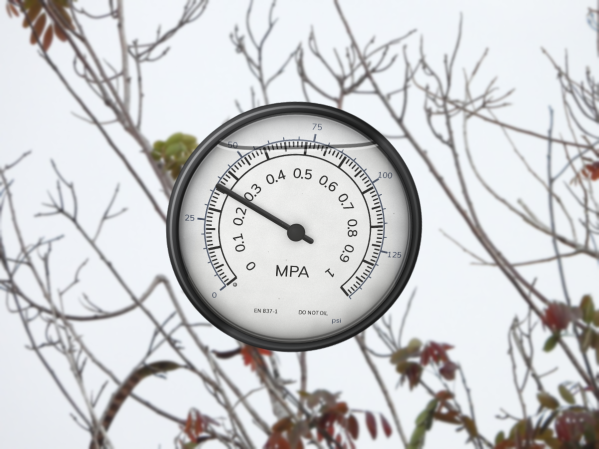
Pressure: {"value": 0.26, "unit": "MPa"}
